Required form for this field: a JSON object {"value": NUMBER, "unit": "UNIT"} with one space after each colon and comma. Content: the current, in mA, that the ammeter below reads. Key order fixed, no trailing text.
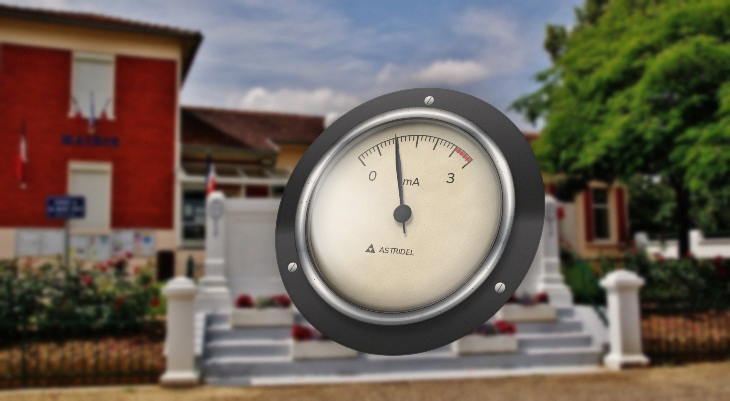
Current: {"value": 1, "unit": "mA"}
